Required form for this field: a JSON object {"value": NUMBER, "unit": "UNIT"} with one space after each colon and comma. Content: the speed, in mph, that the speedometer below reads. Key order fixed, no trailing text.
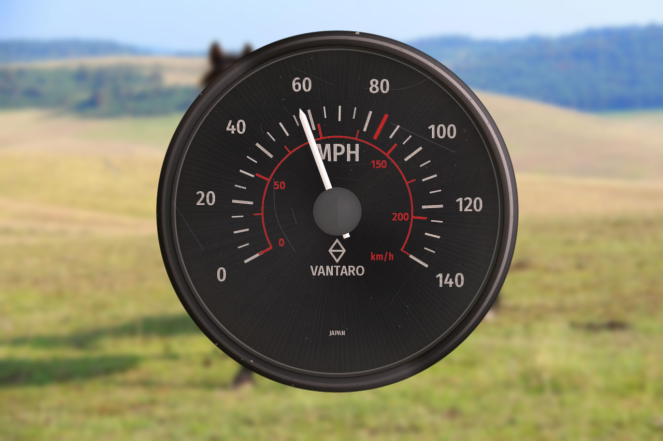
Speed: {"value": 57.5, "unit": "mph"}
